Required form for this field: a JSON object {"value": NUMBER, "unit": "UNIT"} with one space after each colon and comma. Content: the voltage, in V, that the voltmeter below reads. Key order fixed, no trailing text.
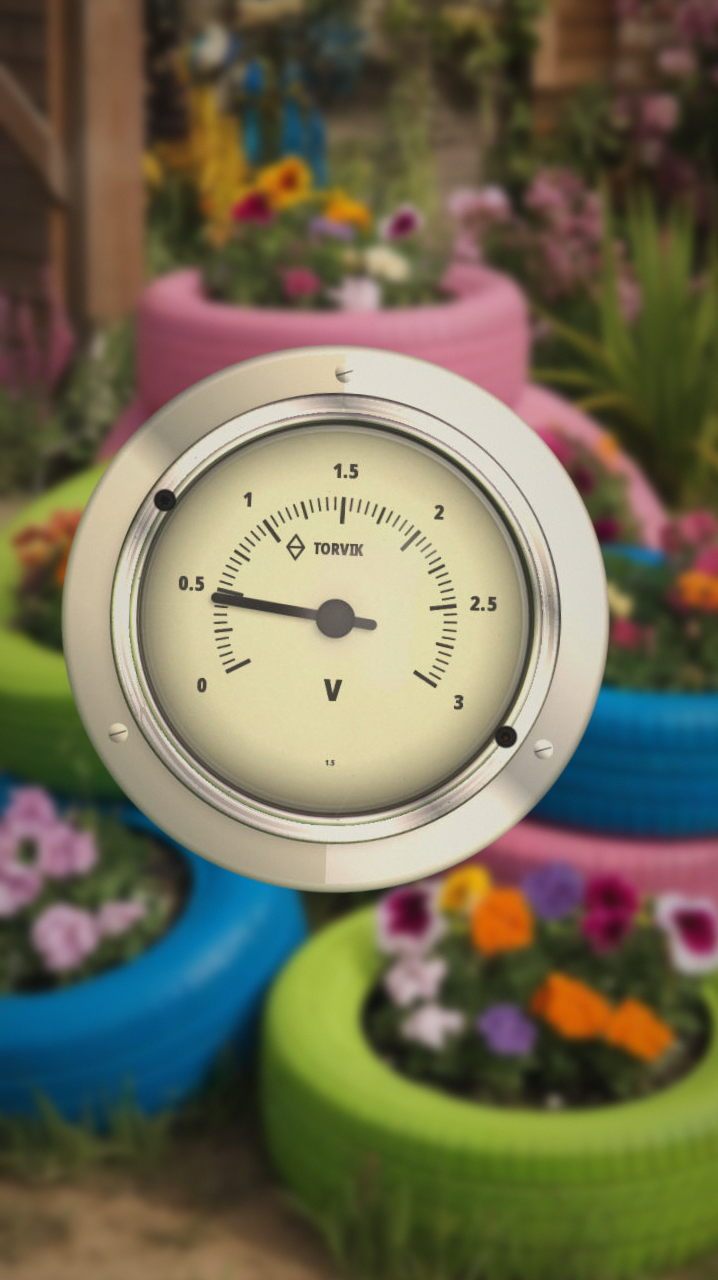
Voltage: {"value": 0.45, "unit": "V"}
